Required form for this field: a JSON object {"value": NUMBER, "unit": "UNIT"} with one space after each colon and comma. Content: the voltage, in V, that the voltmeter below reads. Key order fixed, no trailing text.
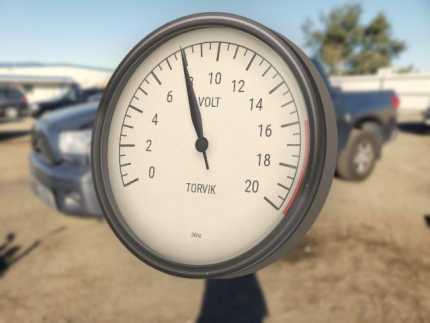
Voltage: {"value": 8, "unit": "V"}
